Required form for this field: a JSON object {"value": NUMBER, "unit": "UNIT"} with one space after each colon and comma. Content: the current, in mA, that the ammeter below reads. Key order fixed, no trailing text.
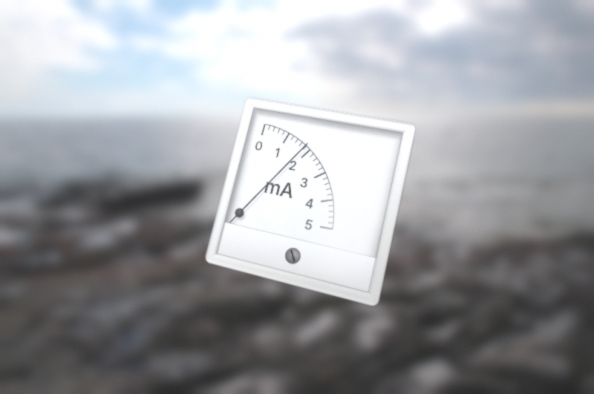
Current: {"value": 1.8, "unit": "mA"}
